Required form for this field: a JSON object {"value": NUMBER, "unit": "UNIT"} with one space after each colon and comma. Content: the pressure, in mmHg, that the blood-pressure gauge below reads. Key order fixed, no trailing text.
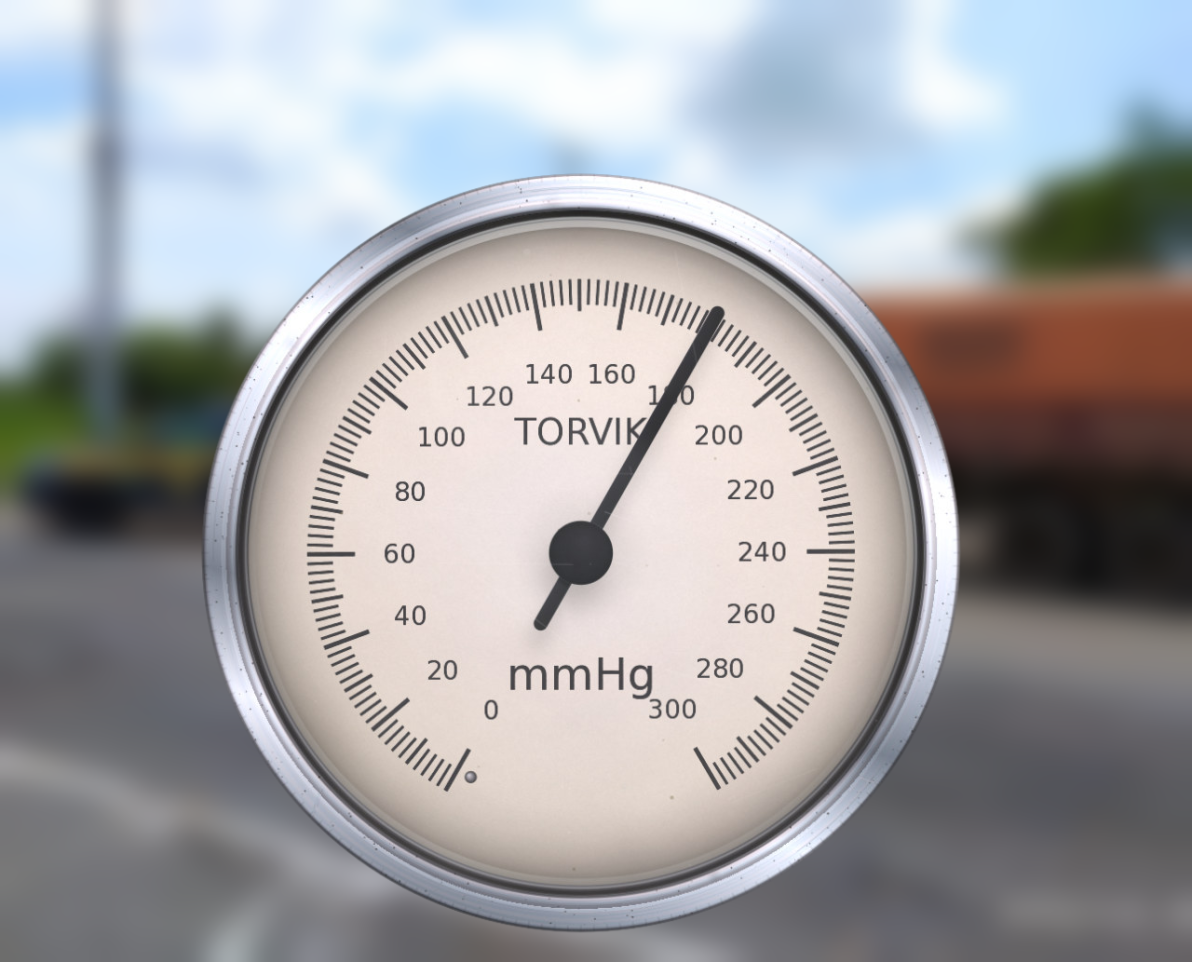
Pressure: {"value": 180, "unit": "mmHg"}
